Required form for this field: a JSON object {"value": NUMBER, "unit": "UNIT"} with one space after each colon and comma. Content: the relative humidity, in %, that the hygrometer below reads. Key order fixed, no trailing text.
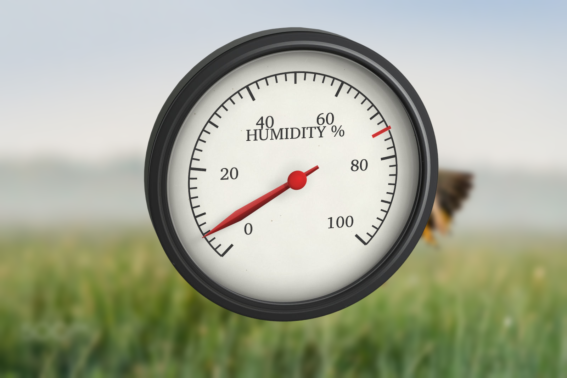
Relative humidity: {"value": 6, "unit": "%"}
